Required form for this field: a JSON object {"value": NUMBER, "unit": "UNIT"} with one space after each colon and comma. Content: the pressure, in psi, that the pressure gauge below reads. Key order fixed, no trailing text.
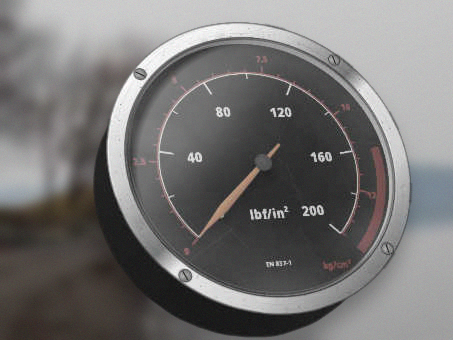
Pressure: {"value": 0, "unit": "psi"}
